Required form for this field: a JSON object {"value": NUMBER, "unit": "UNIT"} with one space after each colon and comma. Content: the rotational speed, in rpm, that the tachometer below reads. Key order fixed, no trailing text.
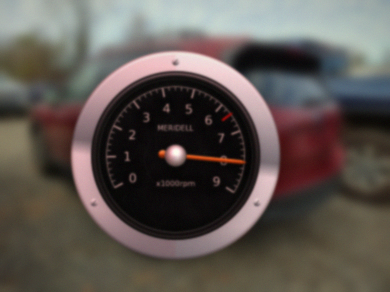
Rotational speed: {"value": 8000, "unit": "rpm"}
